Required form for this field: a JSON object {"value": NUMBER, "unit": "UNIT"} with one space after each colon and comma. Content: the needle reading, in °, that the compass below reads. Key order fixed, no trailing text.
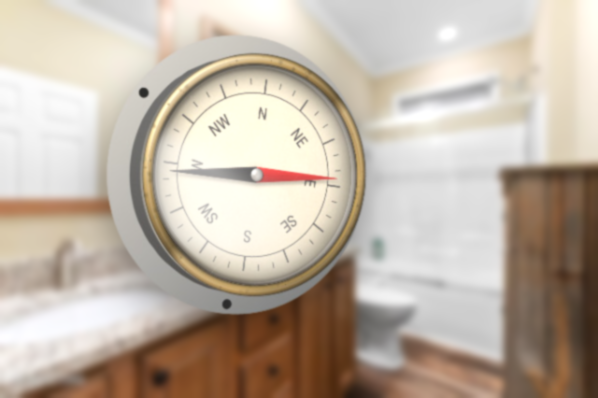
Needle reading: {"value": 85, "unit": "°"}
